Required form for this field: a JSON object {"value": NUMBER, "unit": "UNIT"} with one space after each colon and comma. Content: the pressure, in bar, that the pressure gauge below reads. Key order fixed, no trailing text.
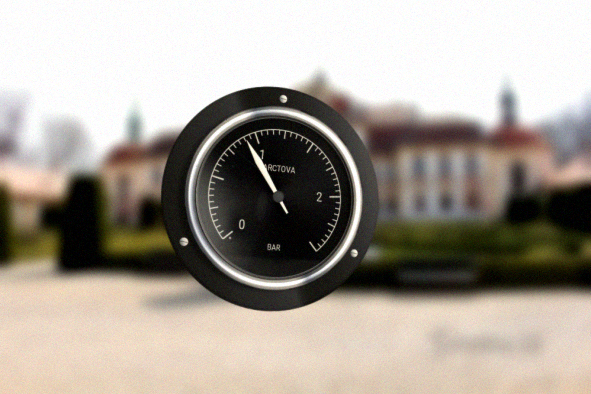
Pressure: {"value": 0.9, "unit": "bar"}
